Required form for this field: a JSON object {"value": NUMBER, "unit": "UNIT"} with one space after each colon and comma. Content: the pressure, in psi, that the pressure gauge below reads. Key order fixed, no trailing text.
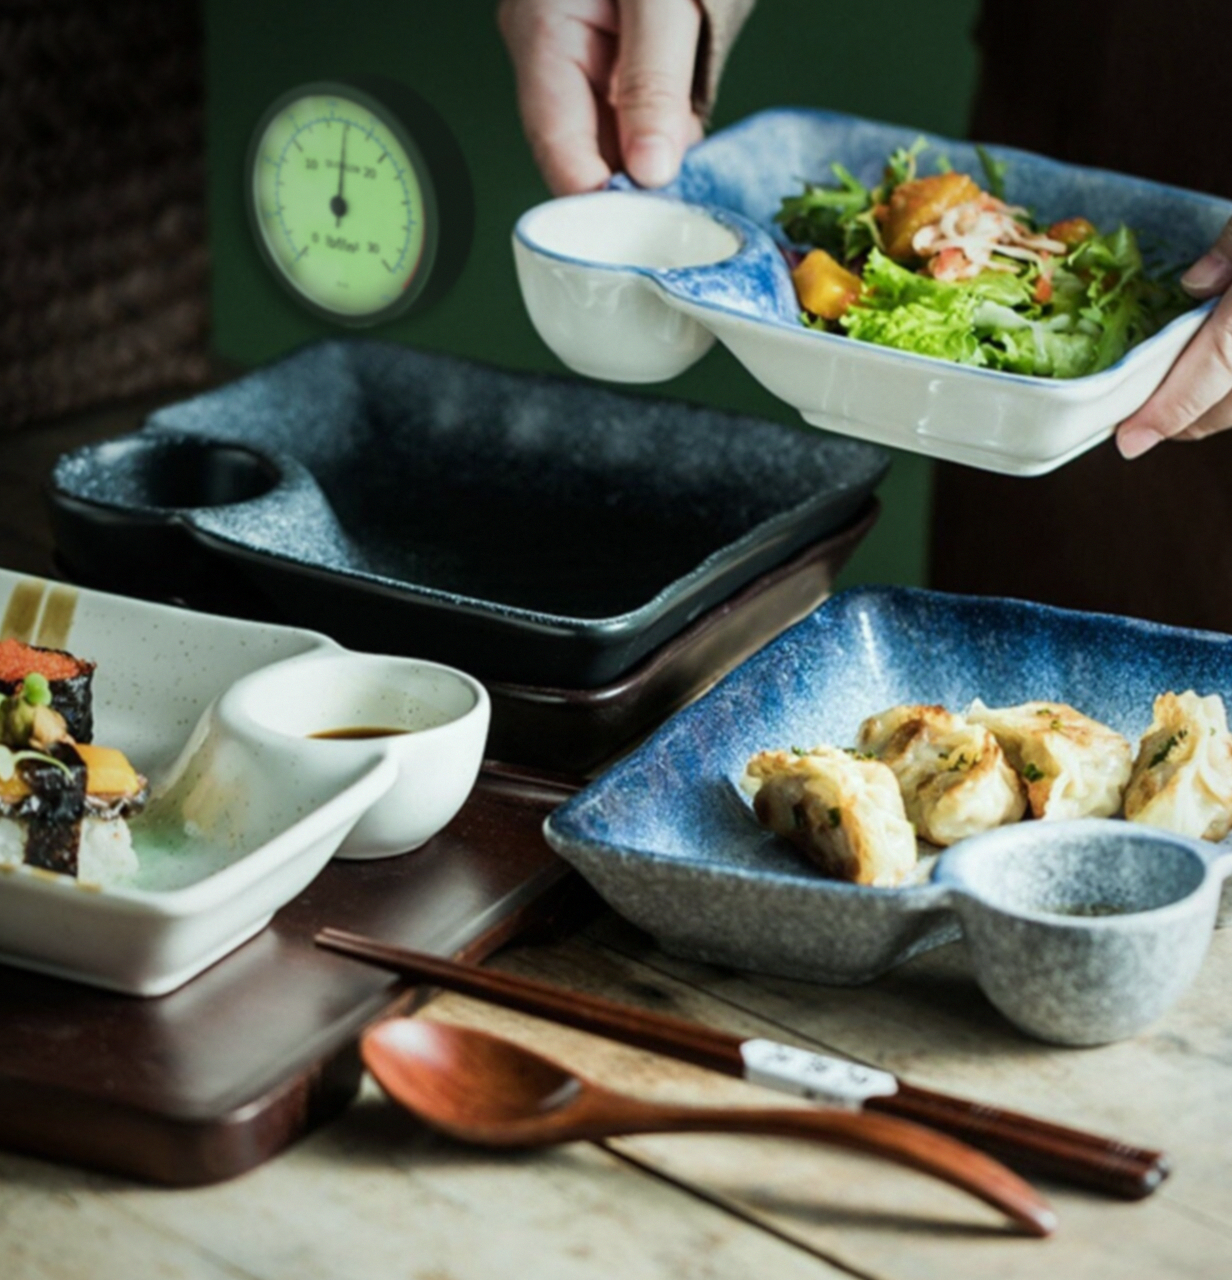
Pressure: {"value": 16, "unit": "psi"}
